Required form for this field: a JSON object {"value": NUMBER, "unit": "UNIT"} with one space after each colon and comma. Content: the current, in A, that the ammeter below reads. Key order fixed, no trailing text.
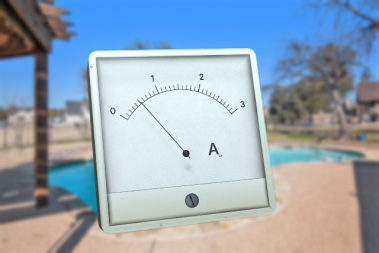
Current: {"value": 0.5, "unit": "A"}
